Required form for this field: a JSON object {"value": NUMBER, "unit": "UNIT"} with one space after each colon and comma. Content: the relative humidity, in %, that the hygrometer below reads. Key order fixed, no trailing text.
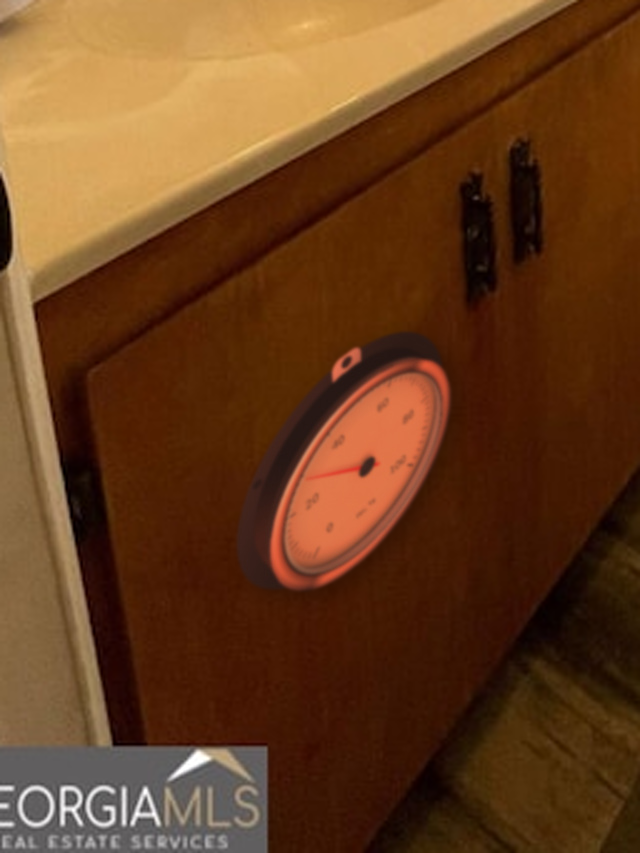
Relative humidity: {"value": 30, "unit": "%"}
